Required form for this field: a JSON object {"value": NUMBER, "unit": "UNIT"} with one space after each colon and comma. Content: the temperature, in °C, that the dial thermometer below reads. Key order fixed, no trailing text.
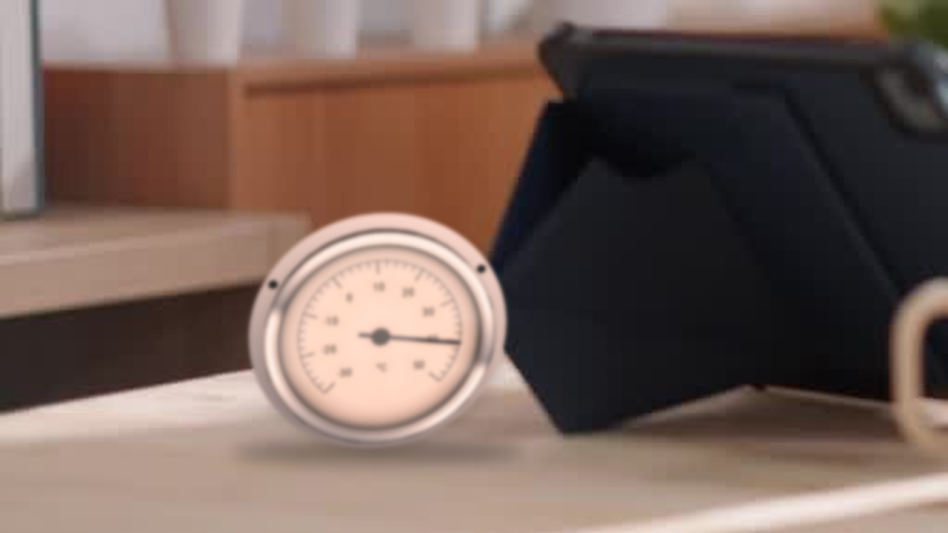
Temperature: {"value": 40, "unit": "°C"}
